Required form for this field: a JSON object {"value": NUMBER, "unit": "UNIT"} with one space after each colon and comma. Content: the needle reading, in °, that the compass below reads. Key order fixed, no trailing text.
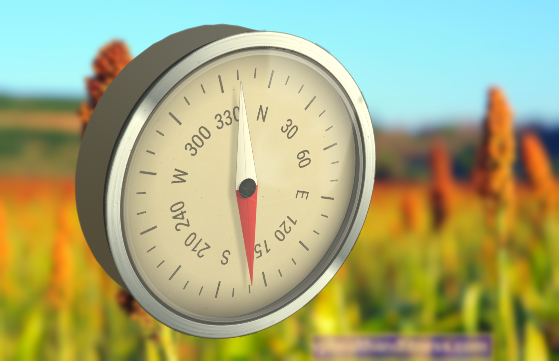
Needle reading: {"value": 160, "unit": "°"}
